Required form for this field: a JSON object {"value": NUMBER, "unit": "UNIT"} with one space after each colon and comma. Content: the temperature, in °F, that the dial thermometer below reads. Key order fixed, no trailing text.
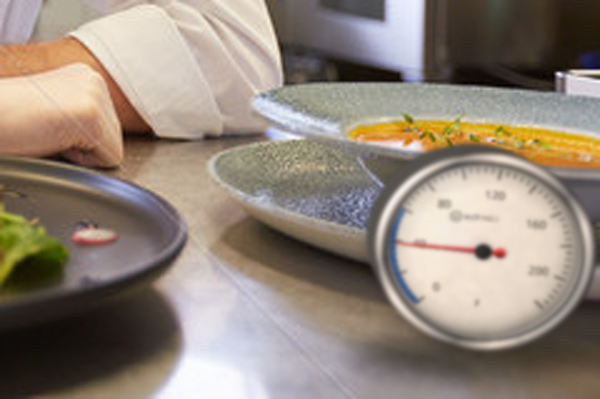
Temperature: {"value": 40, "unit": "°F"}
